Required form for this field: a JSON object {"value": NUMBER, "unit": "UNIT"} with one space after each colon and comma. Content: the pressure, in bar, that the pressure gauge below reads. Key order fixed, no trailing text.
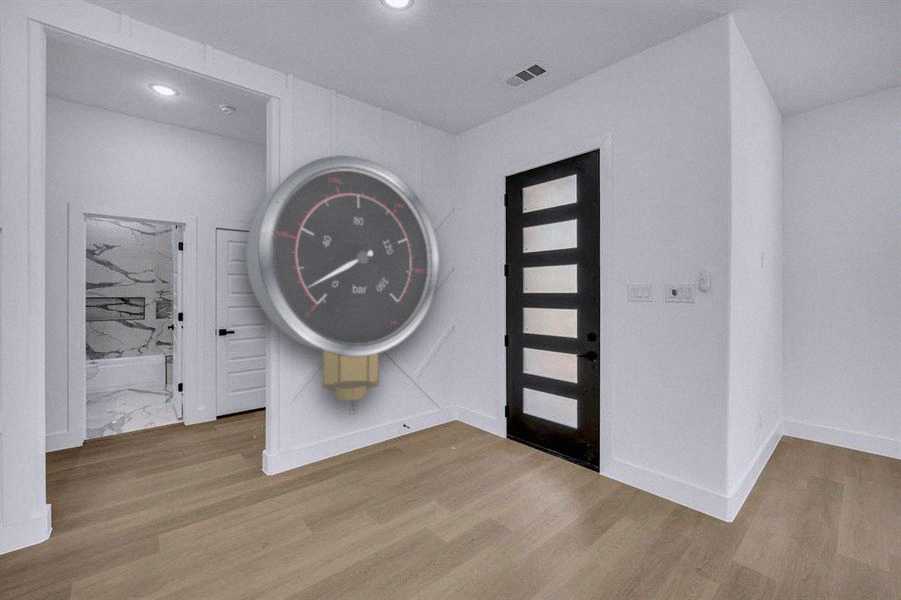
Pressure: {"value": 10, "unit": "bar"}
